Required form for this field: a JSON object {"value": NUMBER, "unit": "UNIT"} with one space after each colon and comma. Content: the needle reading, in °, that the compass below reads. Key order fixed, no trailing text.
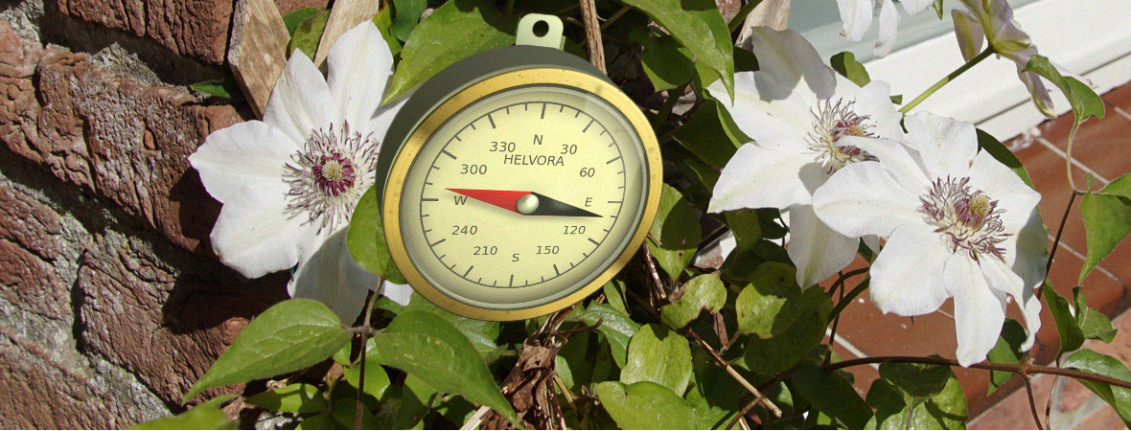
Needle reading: {"value": 280, "unit": "°"}
